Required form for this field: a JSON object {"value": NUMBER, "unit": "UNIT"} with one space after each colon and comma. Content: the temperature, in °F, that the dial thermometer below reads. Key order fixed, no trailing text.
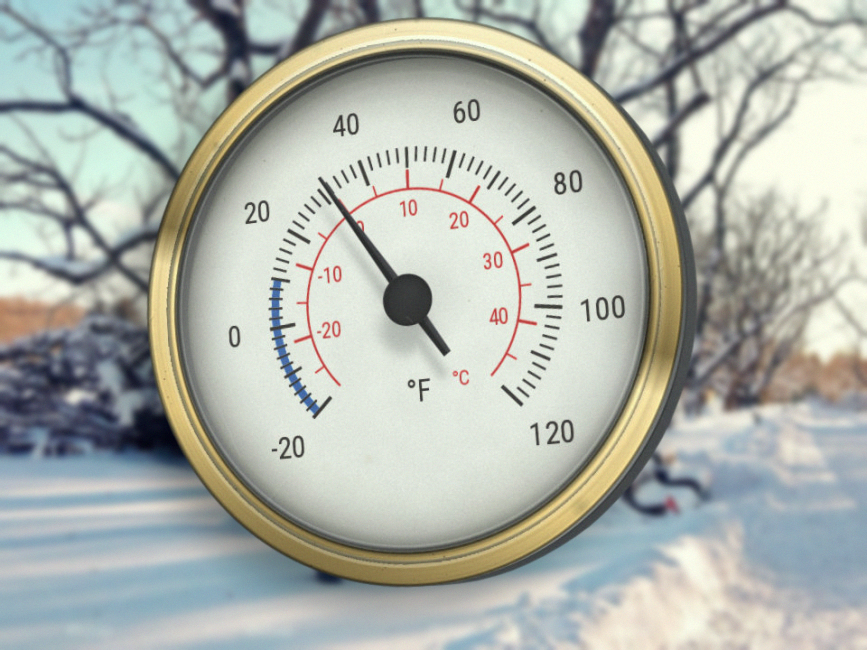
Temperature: {"value": 32, "unit": "°F"}
